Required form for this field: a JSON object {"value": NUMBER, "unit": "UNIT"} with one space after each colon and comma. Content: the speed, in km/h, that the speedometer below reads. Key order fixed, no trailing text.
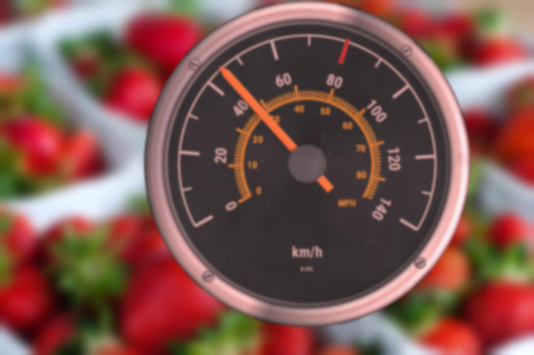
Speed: {"value": 45, "unit": "km/h"}
